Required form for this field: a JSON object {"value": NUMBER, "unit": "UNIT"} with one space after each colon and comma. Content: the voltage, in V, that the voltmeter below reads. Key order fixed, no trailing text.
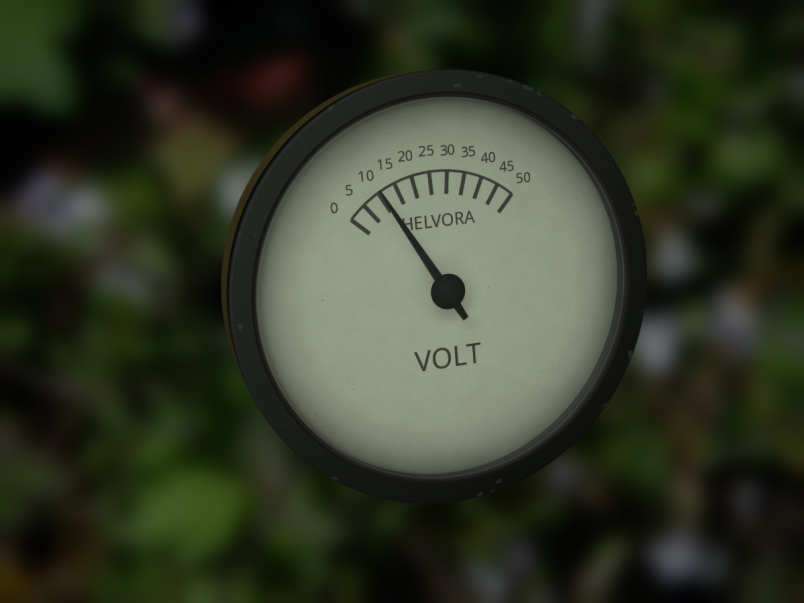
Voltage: {"value": 10, "unit": "V"}
